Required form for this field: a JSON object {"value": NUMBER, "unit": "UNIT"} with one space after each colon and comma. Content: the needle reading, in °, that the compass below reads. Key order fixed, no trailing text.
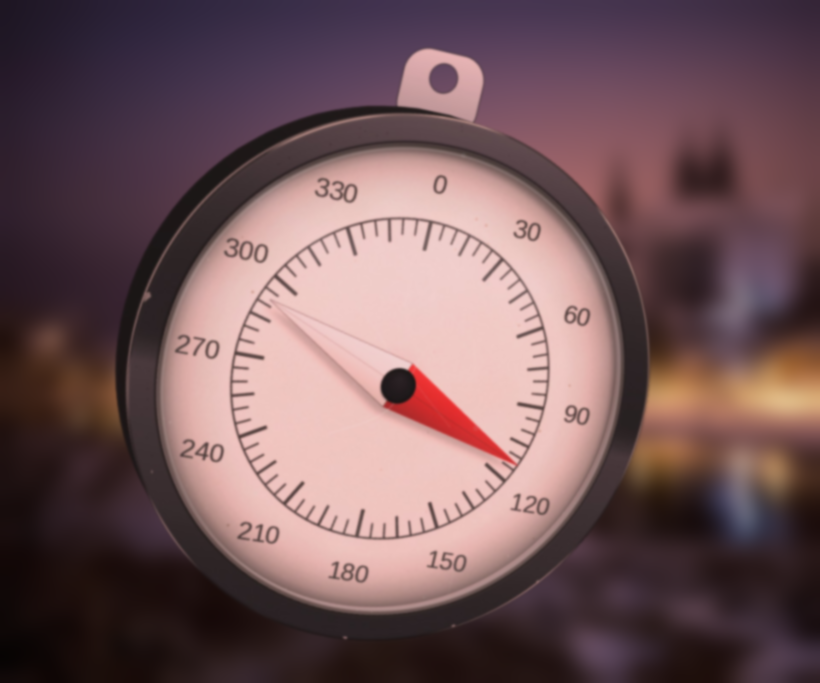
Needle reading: {"value": 112.5, "unit": "°"}
